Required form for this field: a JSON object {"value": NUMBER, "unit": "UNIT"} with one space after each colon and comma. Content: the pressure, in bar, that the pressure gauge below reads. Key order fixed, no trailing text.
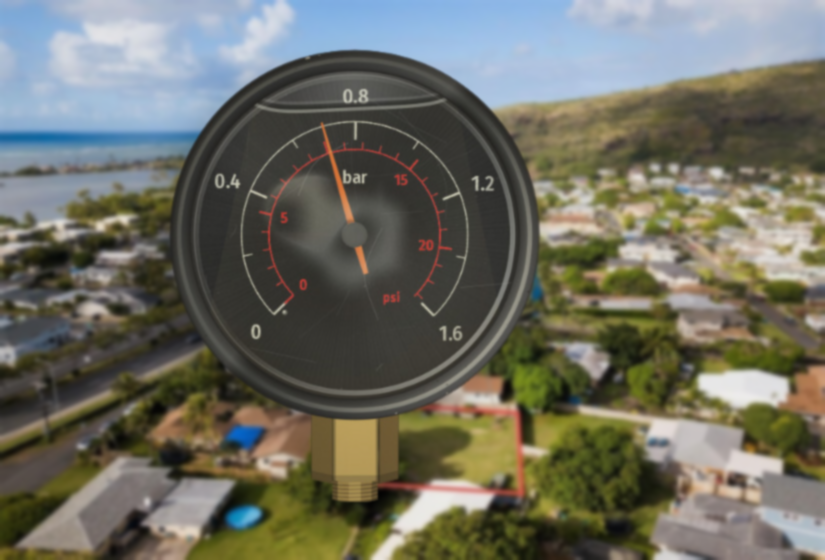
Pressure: {"value": 0.7, "unit": "bar"}
